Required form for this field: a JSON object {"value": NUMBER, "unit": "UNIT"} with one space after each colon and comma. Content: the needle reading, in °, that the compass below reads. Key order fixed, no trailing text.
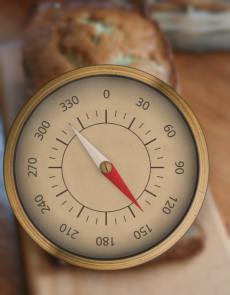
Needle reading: {"value": 140, "unit": "°"}
